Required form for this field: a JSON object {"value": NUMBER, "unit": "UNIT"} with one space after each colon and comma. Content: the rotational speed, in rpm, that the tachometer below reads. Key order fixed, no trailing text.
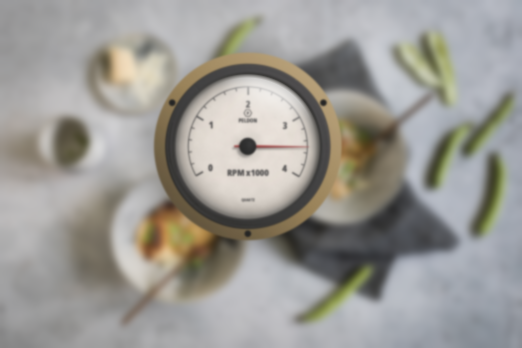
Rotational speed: {"value": 3500, "unit": "rpm"}
